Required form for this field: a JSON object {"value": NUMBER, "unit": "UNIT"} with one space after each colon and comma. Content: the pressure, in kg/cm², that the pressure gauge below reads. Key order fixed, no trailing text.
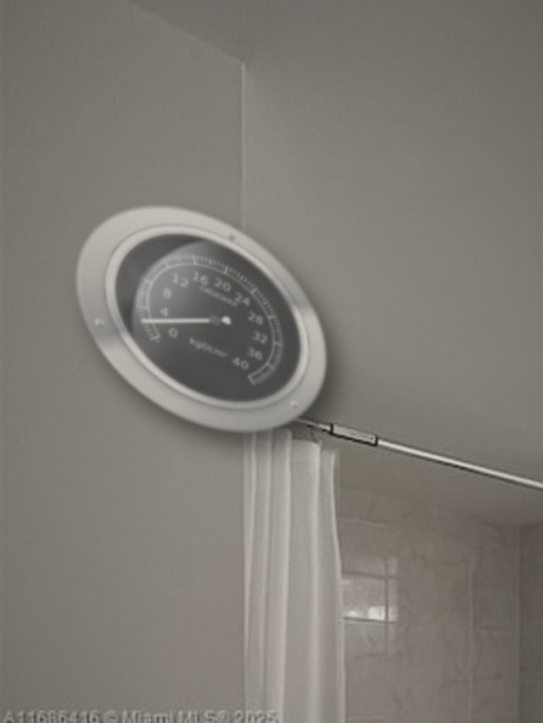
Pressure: {"value": 2, "unit": "kg/cm²"}
